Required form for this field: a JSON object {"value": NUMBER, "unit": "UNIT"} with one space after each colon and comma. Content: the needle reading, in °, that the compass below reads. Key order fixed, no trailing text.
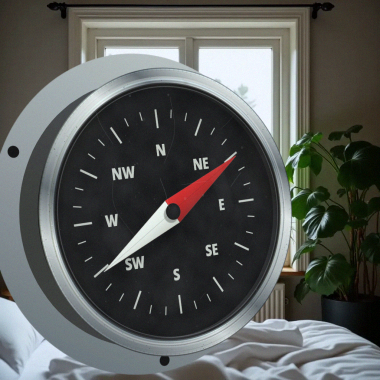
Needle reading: {"value": 60, "unit": "°"}
